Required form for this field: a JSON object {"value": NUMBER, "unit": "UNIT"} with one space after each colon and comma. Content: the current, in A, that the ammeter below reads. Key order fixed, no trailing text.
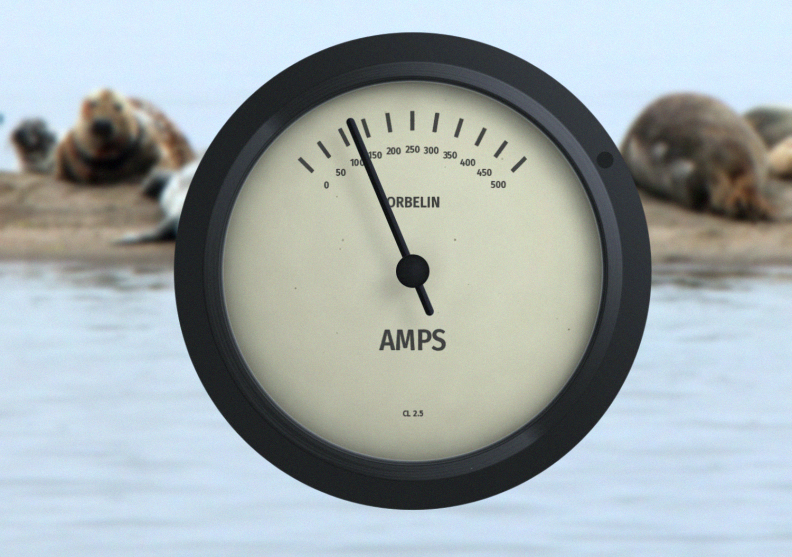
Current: {"value": 125, "unit": "A"}
